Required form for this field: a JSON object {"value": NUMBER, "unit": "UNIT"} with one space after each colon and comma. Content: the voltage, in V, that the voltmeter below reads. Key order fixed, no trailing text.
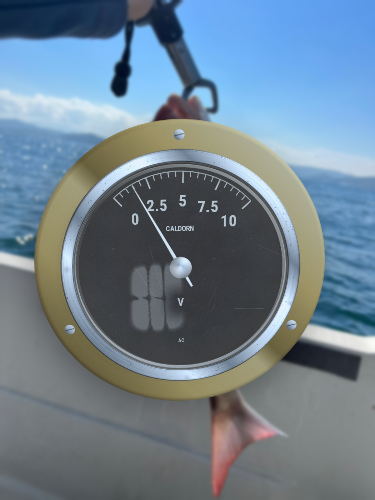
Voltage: {"value": 1.5, "unit": "V"}
